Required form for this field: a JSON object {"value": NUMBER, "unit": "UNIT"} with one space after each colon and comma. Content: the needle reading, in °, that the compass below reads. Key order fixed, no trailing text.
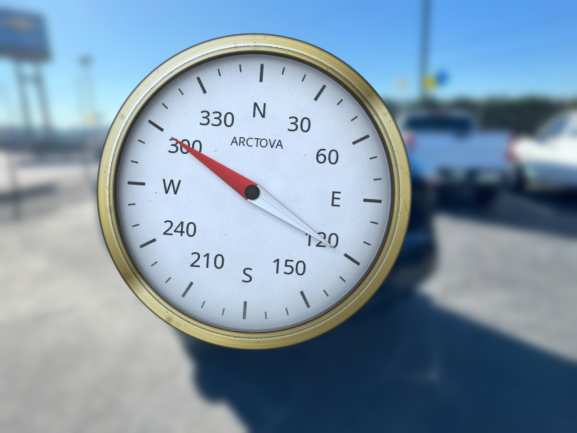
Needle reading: {"value": 300, "unit": "°"}
